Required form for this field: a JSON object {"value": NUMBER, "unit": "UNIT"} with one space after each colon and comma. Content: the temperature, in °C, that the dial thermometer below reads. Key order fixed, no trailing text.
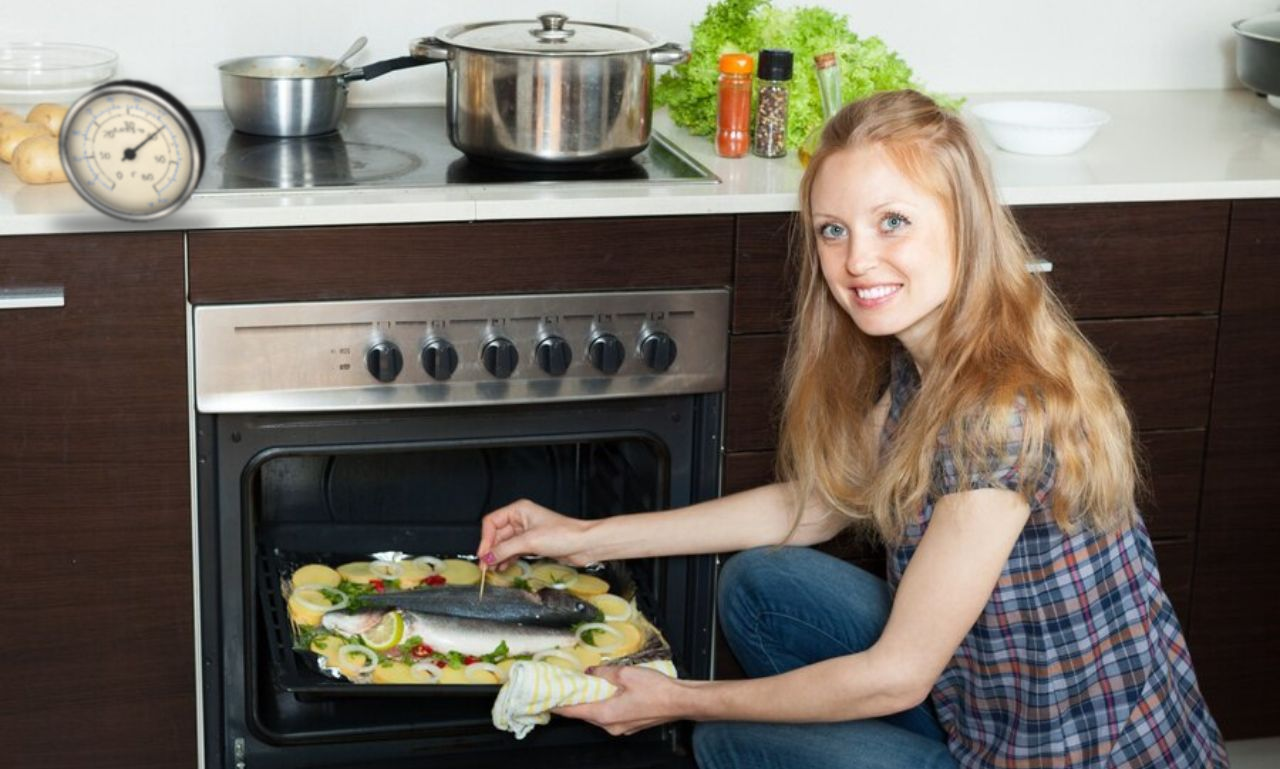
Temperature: {"value": 40, "unit": "°C"}
